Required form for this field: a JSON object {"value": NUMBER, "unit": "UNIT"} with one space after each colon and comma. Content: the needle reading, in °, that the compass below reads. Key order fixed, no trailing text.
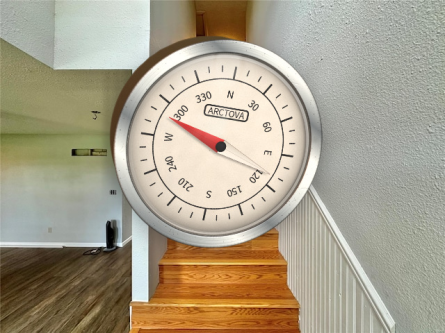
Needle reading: {"value": 290, "unit": "°"}
